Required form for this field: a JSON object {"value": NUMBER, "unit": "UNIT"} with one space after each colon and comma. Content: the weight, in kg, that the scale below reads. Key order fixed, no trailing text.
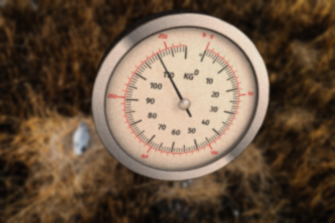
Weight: {"value": 110, "unit": "kg"}
